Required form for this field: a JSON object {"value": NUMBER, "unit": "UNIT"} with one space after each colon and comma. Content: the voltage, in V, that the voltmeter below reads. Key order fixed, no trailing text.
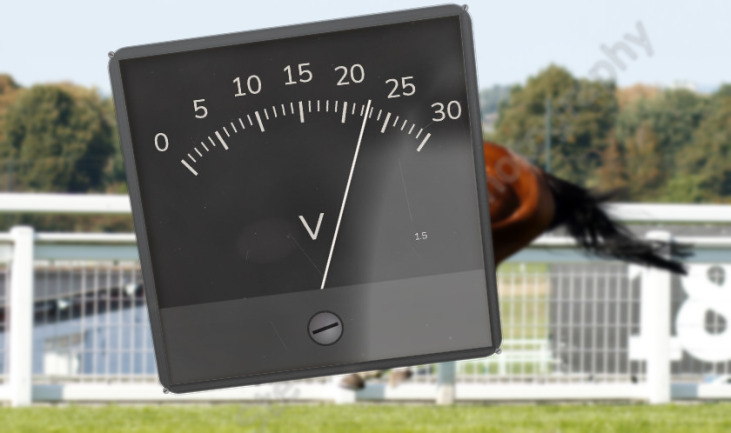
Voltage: {"value": 22.5, "unit": "V"}
